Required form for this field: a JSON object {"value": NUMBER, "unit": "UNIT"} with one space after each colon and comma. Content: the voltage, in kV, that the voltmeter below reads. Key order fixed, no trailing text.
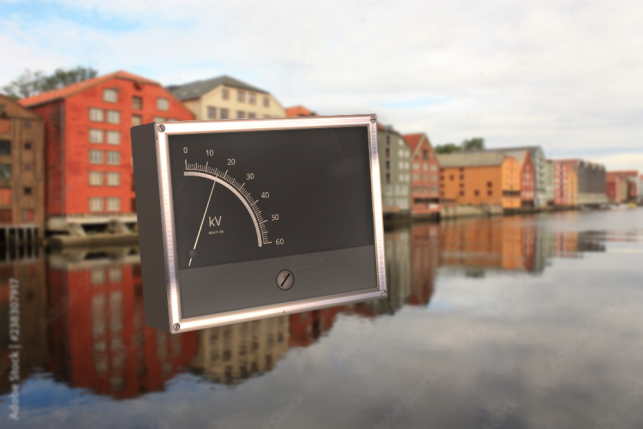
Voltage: {"value": 15, "unit": "kV"}
